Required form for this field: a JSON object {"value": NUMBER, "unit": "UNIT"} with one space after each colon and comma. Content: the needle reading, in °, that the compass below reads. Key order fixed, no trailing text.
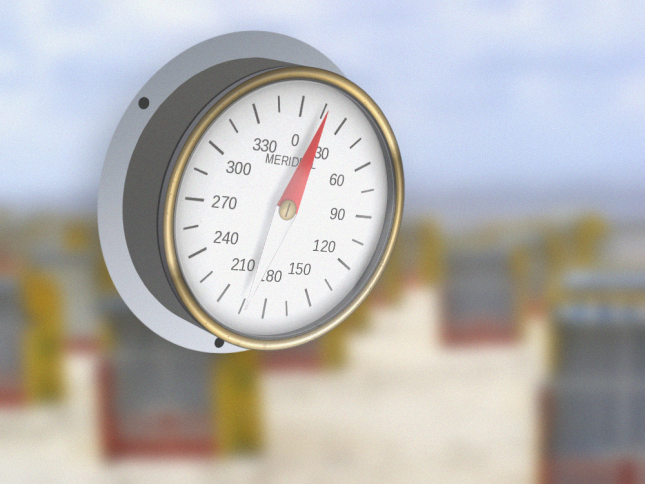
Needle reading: {"value": 15, "unit": "°"}
